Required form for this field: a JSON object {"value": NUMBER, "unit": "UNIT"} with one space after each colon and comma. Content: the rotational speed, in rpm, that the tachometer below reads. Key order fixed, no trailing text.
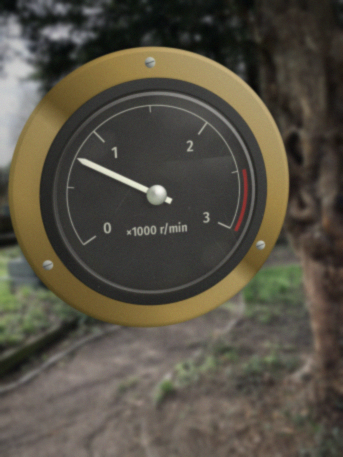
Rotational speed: {"value": 750, "unit": "rpm"}
